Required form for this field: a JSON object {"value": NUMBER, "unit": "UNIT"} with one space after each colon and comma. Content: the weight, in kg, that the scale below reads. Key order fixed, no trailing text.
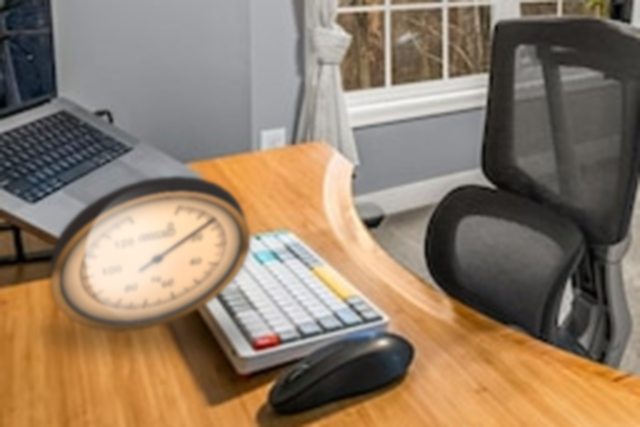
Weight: {"value": 15, "unit": "kg"}
